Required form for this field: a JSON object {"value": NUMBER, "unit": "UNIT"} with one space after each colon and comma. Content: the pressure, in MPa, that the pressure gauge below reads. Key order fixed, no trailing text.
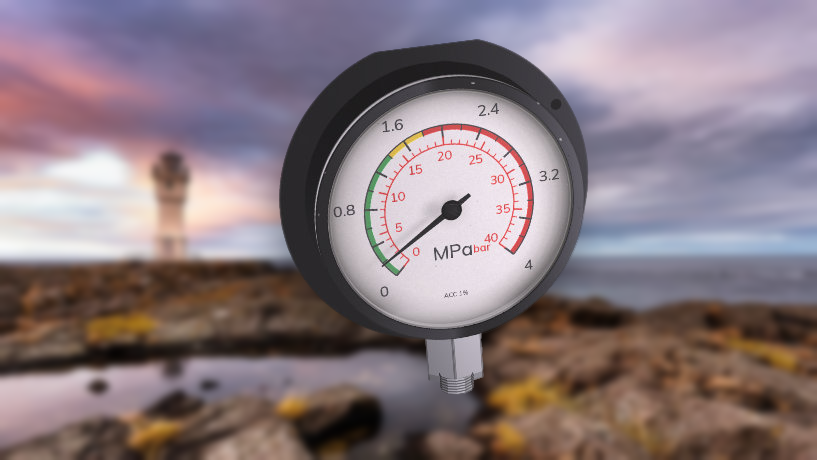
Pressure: {"value": 0.2, "unit": "MPa"}
